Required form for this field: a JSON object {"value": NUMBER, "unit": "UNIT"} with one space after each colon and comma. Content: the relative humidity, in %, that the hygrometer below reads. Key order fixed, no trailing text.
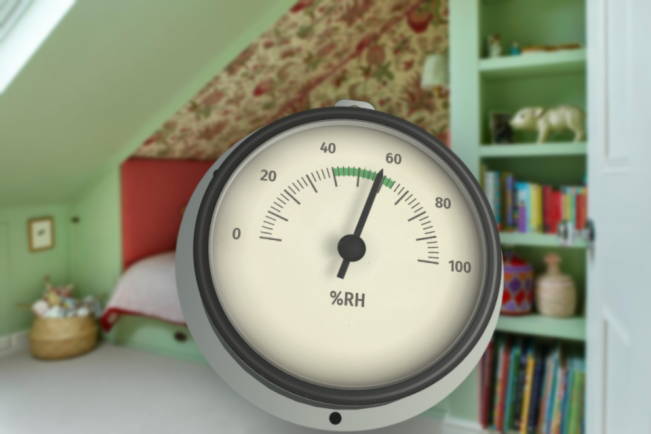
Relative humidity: {"value": 58, "unit": "%"}
